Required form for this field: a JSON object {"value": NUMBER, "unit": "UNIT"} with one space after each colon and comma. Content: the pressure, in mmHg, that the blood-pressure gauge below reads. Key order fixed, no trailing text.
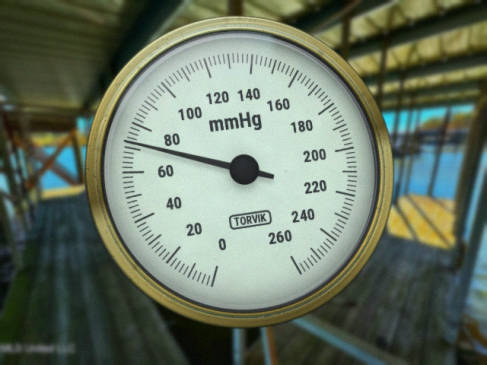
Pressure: {"value": 72, "unit": "mmHg"}
